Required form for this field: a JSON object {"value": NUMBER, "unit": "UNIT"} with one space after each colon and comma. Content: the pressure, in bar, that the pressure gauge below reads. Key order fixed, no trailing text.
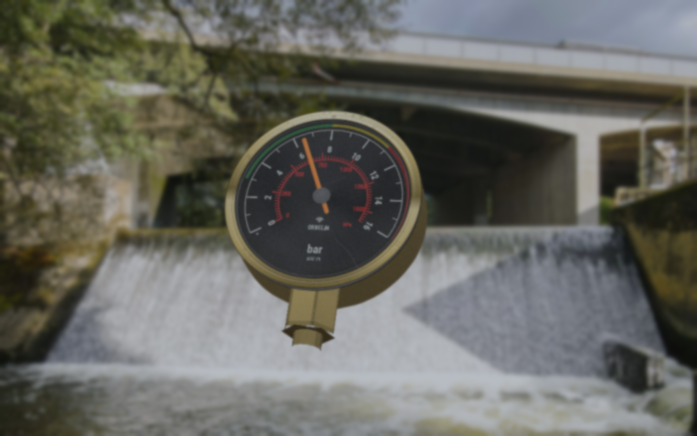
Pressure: {"value": 6.5, "unit": "bar"}
